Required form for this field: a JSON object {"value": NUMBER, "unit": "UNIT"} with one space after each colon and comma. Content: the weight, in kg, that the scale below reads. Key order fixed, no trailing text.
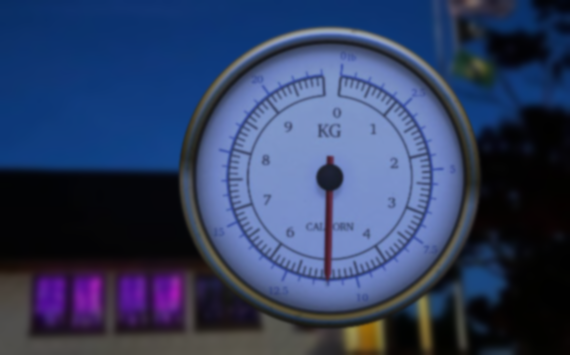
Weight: {"value": 5, "unit": "kg"}
